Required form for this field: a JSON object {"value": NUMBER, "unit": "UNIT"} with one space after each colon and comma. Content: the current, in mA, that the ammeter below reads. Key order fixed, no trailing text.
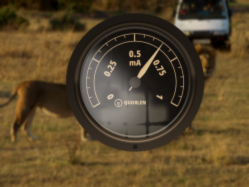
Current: {"value": 0.65, "unit": "mA"}
